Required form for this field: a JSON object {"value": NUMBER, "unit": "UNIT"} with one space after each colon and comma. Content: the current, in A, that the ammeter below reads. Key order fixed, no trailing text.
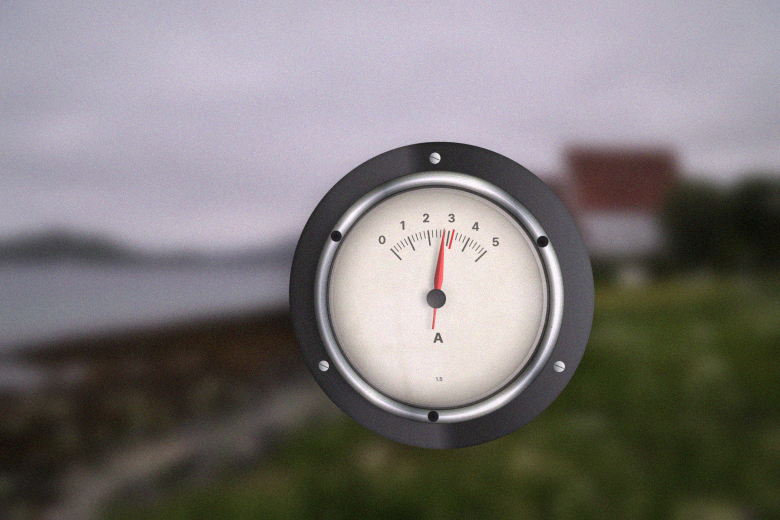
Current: {"value": 2.8, "unit": "A"}
